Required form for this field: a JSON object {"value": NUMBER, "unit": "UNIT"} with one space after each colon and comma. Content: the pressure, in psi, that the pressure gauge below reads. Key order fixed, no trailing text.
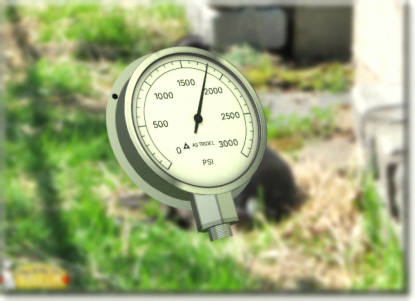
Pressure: {"value": 1800, "unit": "psi"}
